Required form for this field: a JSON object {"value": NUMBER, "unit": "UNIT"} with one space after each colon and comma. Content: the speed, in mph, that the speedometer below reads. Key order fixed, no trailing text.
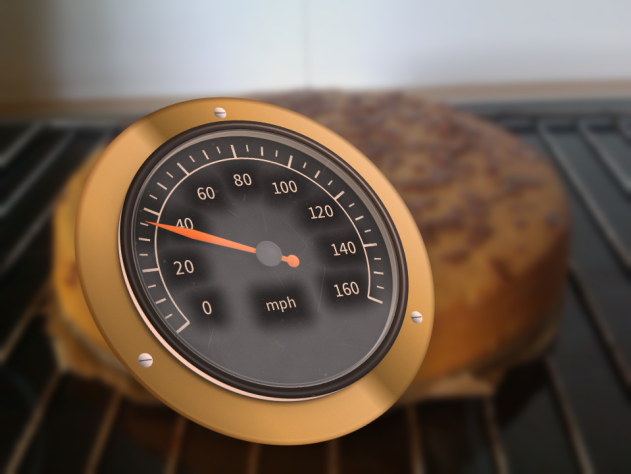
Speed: {"value": 35, "unit": "mph"}
